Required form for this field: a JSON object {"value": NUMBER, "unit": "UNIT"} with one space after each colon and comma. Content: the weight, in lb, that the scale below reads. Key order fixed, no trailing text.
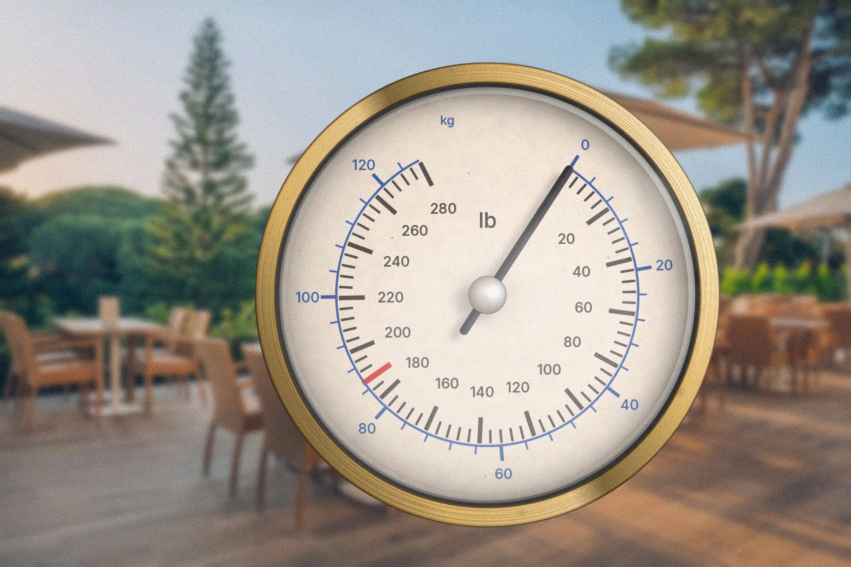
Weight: {"value": 0, "unit": "lb"}
